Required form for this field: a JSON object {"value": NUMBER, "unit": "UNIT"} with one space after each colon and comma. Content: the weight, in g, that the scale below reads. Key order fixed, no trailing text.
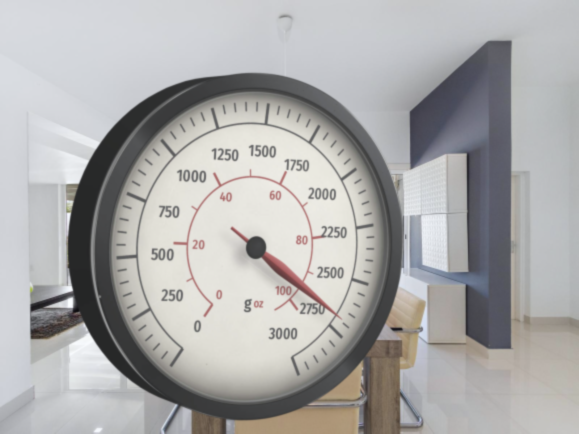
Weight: {"value": 2700, "unit": "g"}
